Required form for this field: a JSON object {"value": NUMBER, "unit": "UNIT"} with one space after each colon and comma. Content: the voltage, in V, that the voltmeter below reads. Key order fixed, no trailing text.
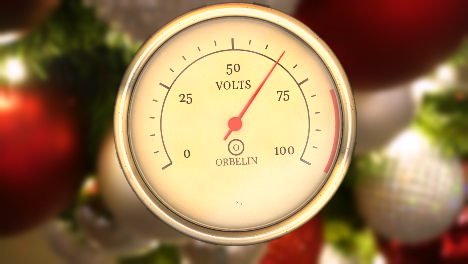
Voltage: {"value": 65, "unit": "V"}
